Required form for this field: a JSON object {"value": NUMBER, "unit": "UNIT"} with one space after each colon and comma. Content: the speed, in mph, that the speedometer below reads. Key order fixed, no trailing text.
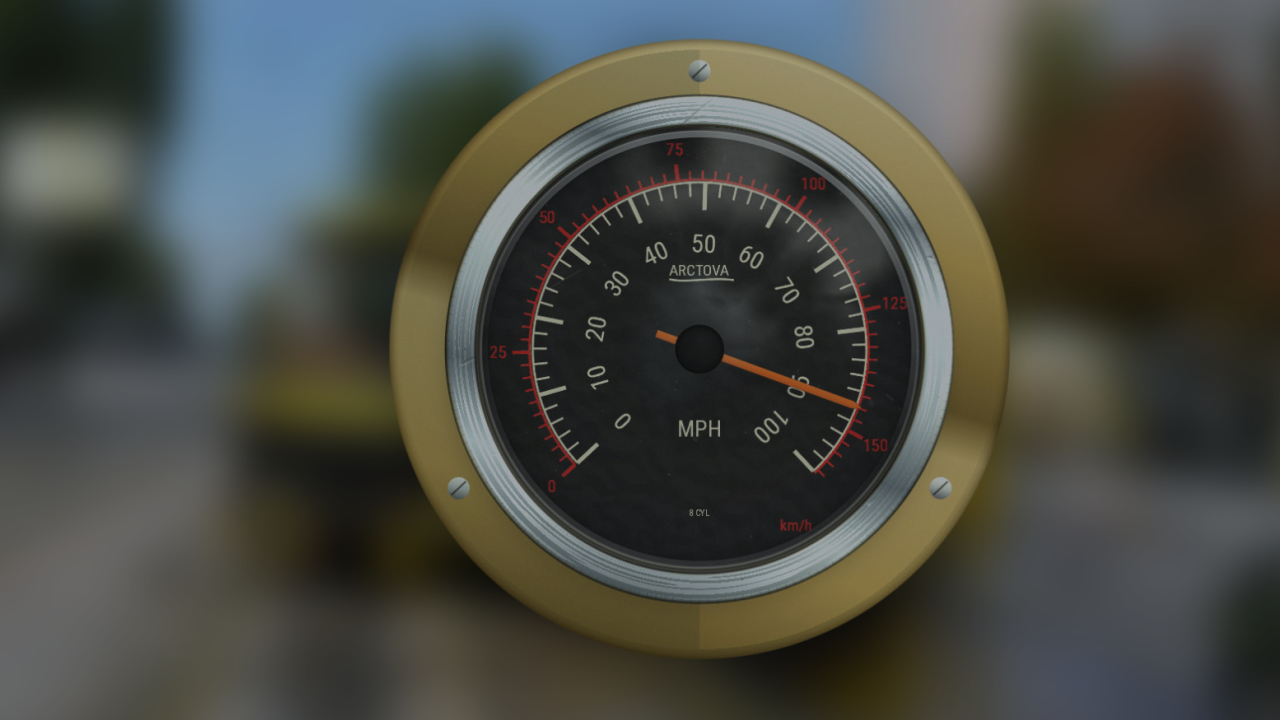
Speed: {"value": 90, "unit": "mph"}
